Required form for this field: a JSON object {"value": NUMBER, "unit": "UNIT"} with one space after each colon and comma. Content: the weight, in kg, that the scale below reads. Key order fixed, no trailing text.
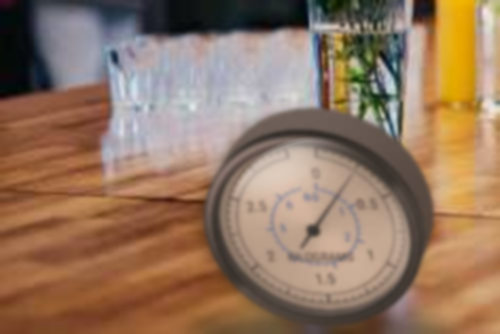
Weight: {"value": 0.25, "unit": "kg"}
